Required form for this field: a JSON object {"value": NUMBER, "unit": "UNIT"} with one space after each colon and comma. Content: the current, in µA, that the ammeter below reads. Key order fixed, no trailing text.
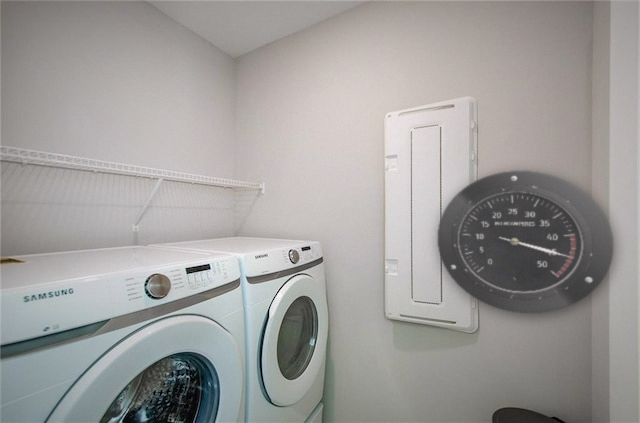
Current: {"value": 45, "unit": "µA"}
